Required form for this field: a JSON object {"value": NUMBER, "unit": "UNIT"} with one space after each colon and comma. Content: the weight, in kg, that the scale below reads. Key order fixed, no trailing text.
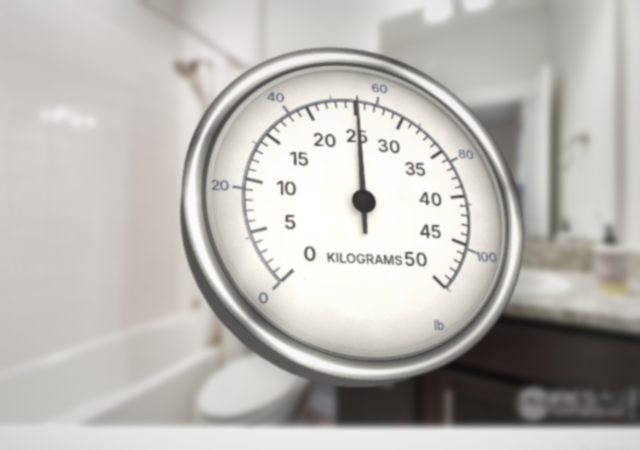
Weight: {"value": 25, "unit": "kg"}
